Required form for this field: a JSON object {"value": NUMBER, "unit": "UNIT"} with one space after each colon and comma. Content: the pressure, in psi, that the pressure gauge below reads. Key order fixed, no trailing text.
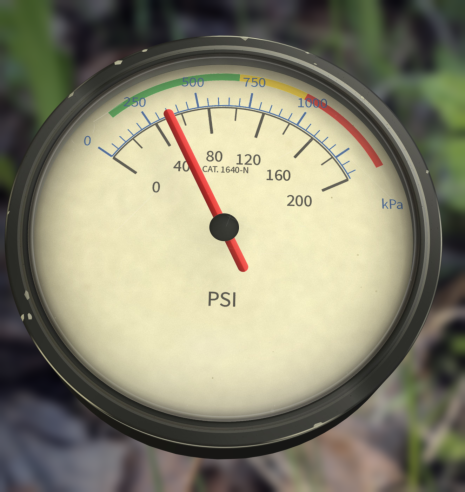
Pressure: {"value": 50, "unit": "psi"}
